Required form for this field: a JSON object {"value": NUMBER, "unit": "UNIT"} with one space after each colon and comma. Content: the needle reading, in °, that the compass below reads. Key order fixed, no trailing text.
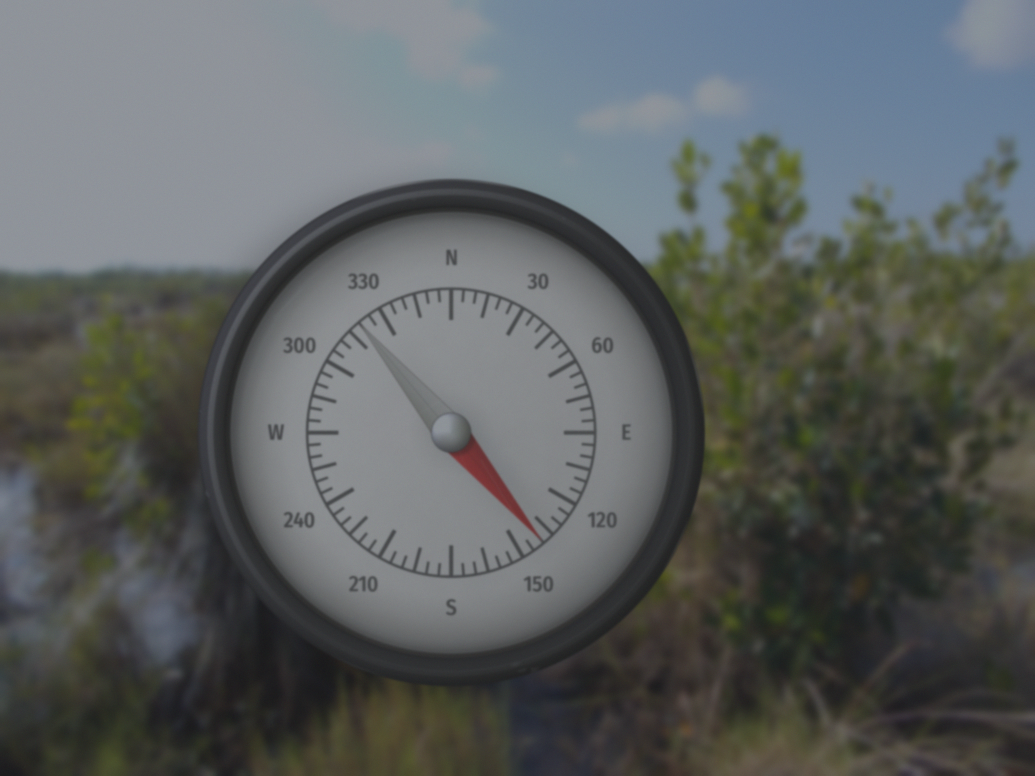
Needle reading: {"value": 140, "unit": "°"}
